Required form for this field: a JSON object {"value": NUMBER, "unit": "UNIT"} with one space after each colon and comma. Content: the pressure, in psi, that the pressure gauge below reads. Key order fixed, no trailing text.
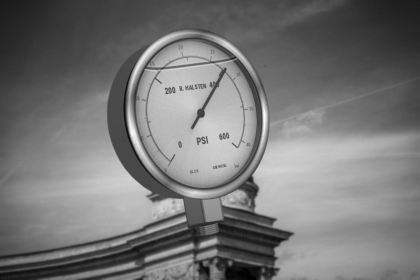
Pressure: {"value": 400, "unit": "psi"}
